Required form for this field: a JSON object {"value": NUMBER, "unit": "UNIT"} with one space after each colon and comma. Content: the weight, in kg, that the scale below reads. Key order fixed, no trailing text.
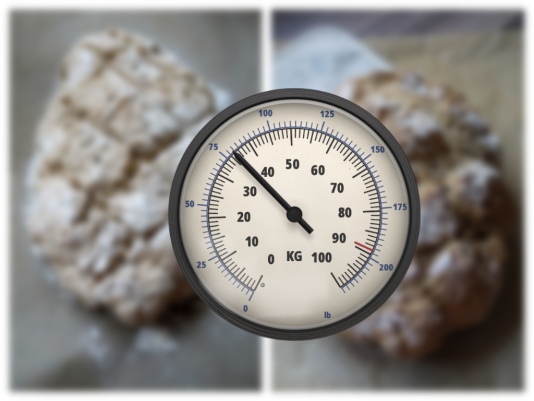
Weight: {"value": 36, "unit": "kg"}
